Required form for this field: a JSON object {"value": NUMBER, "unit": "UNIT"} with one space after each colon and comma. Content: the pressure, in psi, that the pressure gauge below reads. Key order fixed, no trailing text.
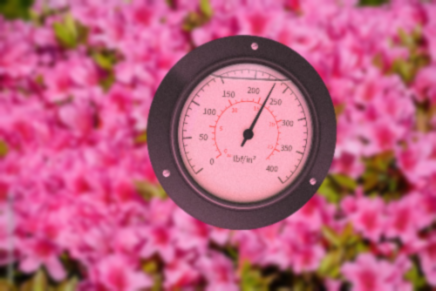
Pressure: {"value": 230, "unit": "psi"}
